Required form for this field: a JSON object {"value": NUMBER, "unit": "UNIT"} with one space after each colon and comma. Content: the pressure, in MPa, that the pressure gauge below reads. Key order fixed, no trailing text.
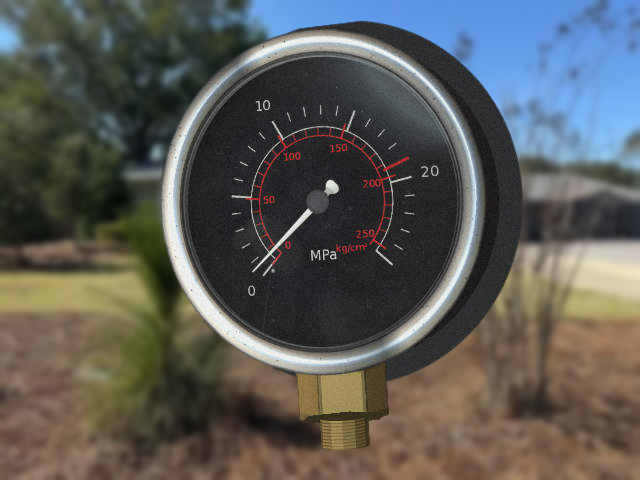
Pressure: {"value": 0.5, "unit": "MPa"}
